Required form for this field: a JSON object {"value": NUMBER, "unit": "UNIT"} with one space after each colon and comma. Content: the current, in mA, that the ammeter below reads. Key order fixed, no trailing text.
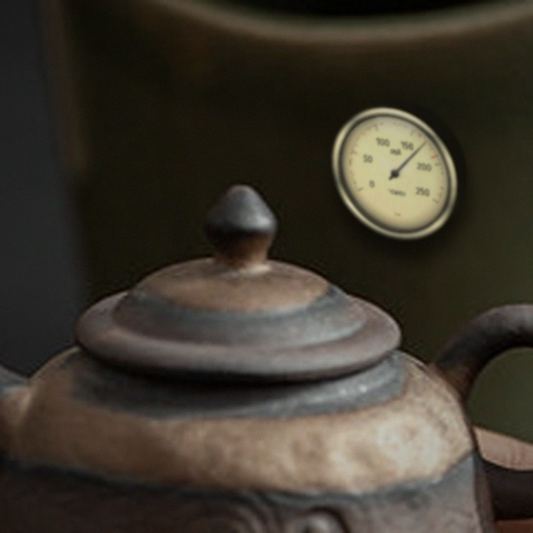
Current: {"value": 170, "unit": "mA"}
